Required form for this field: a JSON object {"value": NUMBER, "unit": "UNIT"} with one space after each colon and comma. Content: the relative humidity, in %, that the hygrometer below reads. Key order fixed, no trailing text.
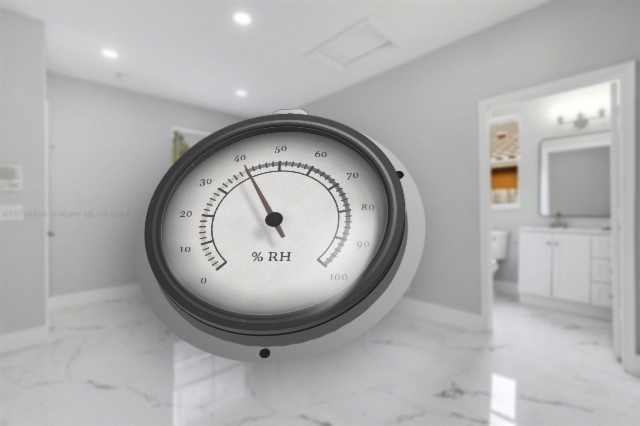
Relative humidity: {"value": 40, "unit": "%"}
